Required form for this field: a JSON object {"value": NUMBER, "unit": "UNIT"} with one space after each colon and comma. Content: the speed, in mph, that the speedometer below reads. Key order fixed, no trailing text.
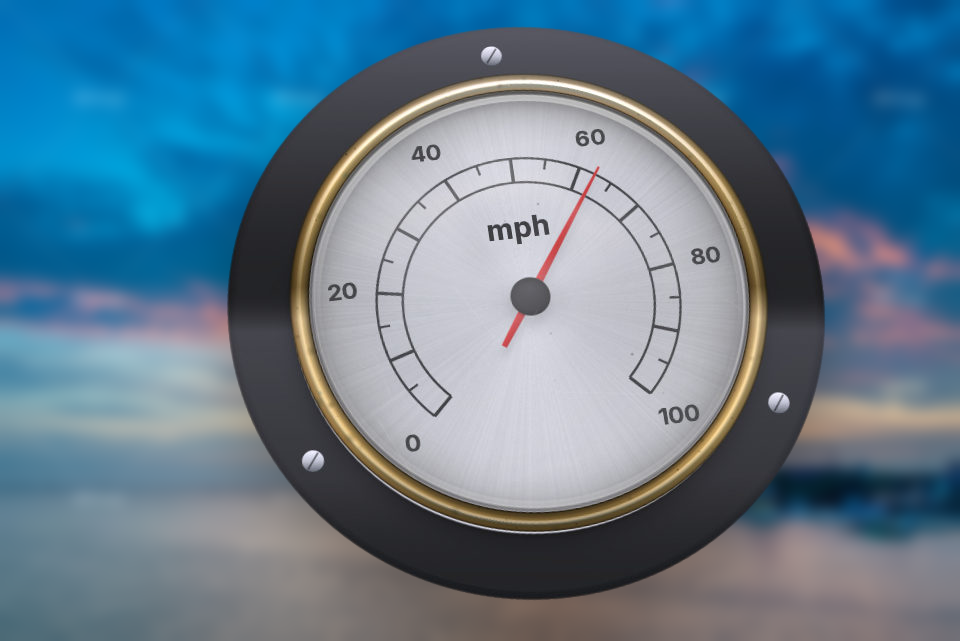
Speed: {"value": 62.5, "unit": "mph"}
